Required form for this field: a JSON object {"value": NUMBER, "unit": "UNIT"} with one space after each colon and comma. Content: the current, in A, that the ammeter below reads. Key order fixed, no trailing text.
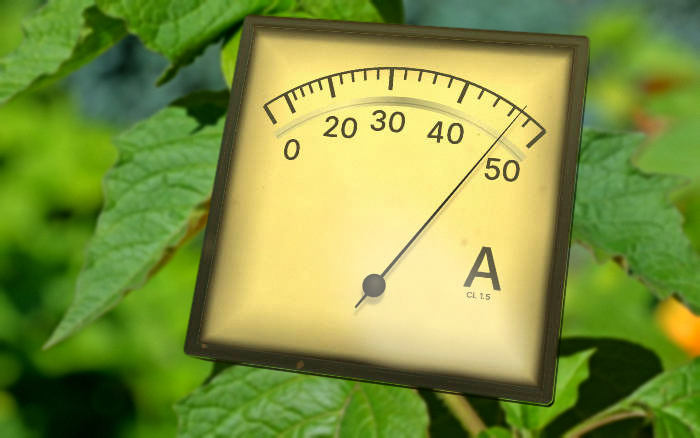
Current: {"value": 47, "unit": "A"}
